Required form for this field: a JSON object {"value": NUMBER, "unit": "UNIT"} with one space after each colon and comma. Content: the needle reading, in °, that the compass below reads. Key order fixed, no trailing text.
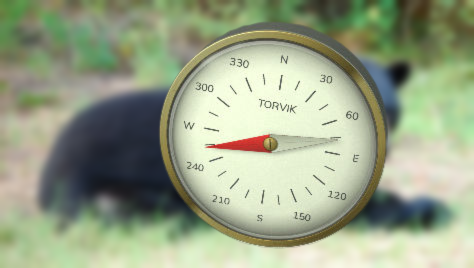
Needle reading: {"value": 255, "unit": "°"}
